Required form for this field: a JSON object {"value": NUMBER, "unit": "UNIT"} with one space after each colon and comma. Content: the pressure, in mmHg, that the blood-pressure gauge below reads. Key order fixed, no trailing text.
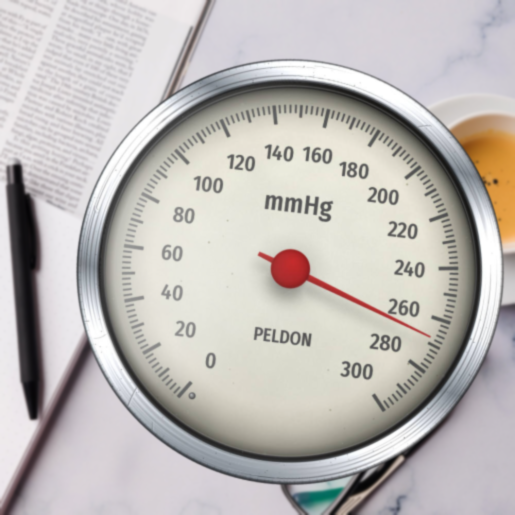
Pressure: {"value": 268, "unit": "mmHg"}
